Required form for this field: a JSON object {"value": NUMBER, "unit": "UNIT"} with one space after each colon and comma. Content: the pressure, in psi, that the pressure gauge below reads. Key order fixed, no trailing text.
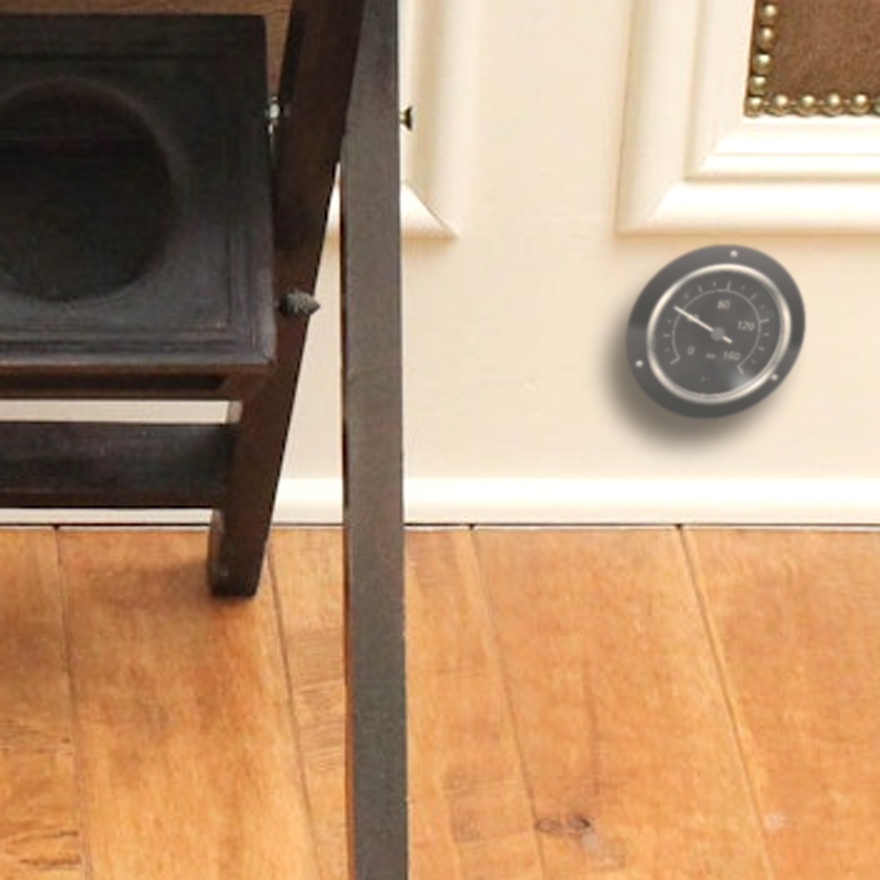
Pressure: {"value": 40, "unit": "psi"}
